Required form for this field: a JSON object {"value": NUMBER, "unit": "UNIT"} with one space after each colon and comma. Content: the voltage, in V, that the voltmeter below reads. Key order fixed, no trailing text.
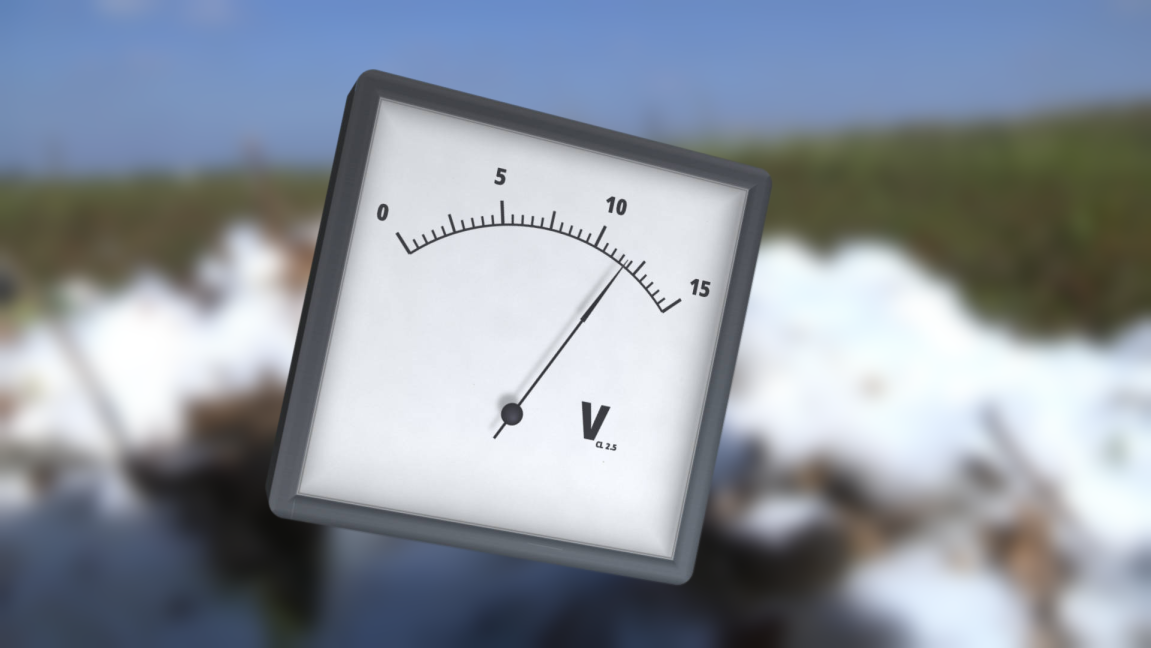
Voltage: {"value": 11.75, "unit": "V"}
